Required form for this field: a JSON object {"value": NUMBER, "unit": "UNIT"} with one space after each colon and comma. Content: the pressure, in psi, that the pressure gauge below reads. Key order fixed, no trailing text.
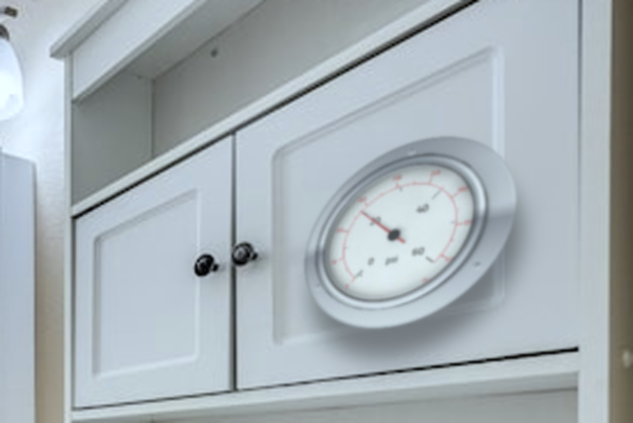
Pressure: {"value": 20, "unit": "psi"}
